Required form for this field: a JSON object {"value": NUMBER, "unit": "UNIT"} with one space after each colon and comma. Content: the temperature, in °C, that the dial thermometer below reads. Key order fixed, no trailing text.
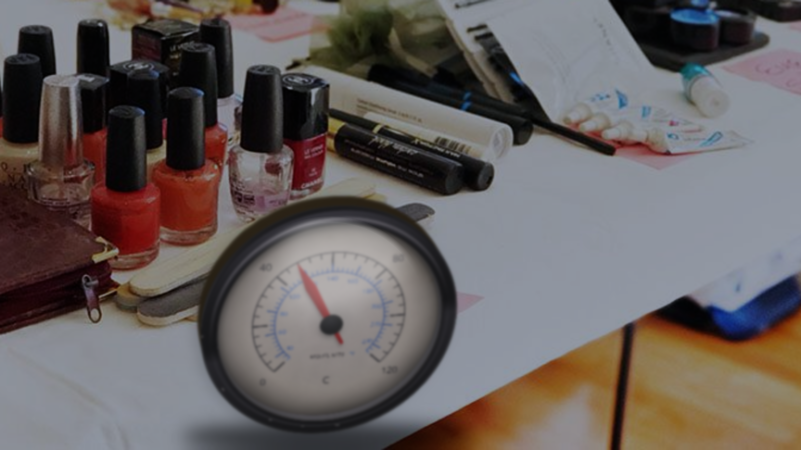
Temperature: {"value": 48, "unit": "°C"}
